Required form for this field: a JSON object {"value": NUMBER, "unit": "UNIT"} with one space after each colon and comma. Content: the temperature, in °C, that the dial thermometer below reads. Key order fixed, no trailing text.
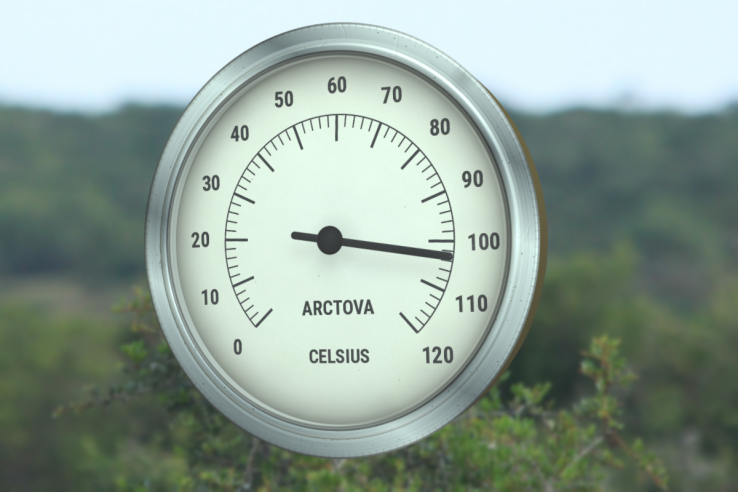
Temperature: {"value": 103, "unit": "°C"}
